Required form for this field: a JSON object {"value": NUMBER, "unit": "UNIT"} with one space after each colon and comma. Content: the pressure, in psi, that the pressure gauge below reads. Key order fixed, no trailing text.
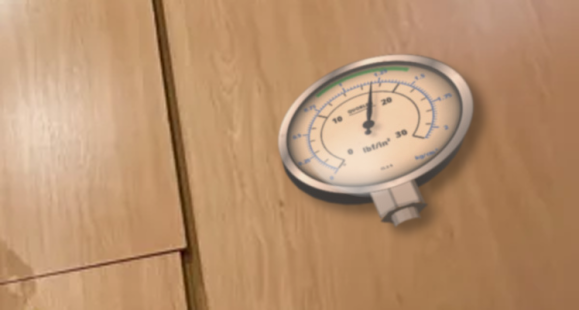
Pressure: {"value": 17, "unit": "psi"}
